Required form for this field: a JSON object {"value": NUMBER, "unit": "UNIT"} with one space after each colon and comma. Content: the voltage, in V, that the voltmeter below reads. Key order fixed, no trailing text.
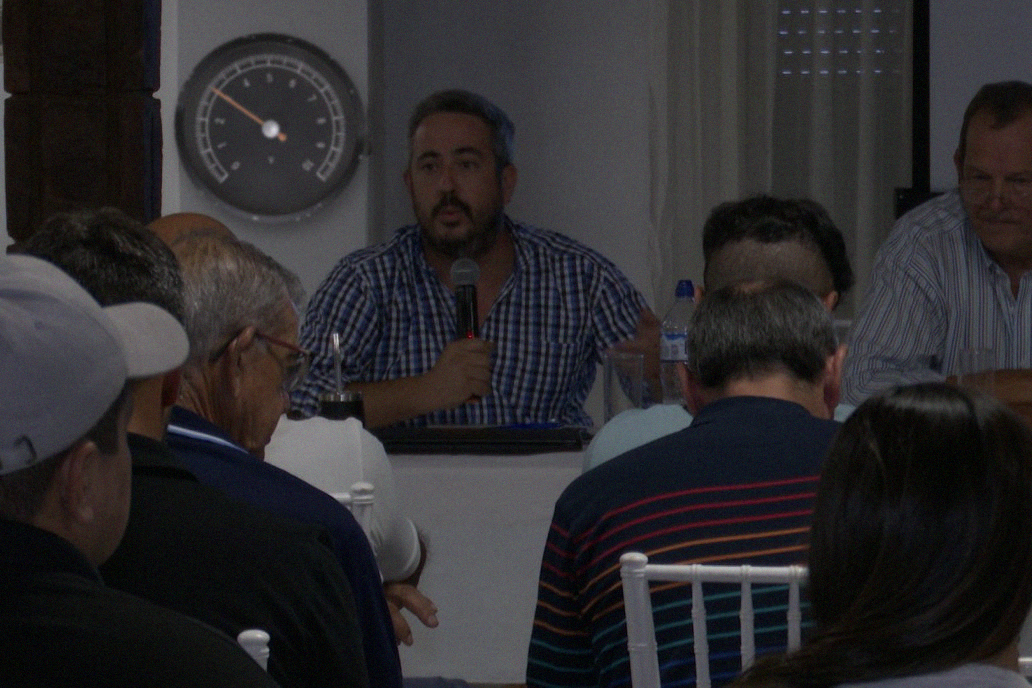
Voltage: {"value": 3, "unit": "V"}
